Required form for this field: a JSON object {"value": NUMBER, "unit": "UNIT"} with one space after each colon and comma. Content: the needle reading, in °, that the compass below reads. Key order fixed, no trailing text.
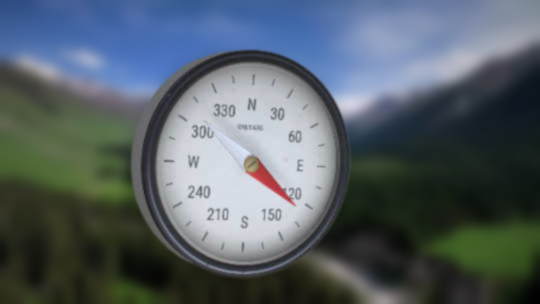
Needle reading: {"value": 127.5, "unit": "°"}
